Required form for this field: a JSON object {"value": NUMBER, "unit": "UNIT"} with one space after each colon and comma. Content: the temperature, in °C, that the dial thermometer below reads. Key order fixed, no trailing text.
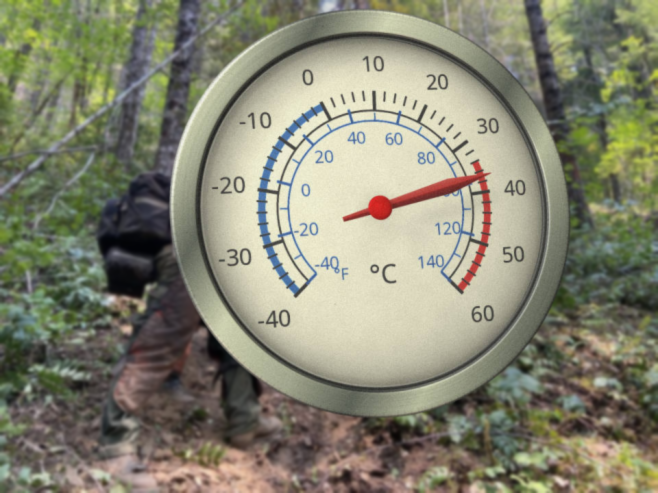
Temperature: {"value": 37, "unit": "°C"}
